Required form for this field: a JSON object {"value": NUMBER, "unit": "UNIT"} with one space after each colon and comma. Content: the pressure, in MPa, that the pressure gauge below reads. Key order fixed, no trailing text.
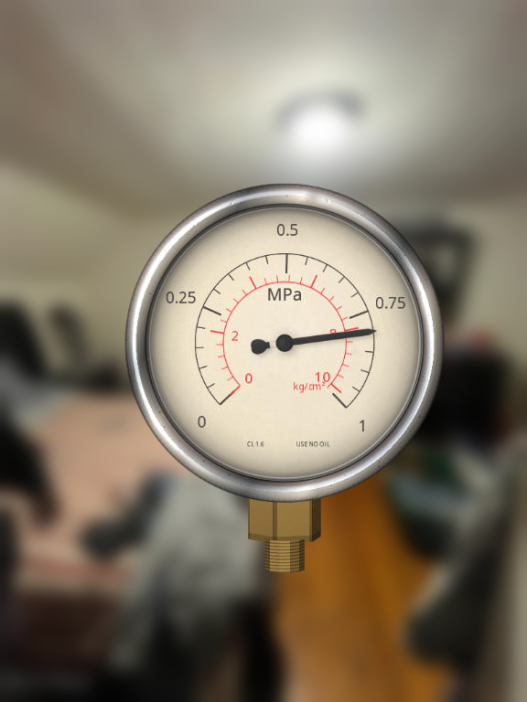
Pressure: {"value": 0.8, "unit": "MPa"}
